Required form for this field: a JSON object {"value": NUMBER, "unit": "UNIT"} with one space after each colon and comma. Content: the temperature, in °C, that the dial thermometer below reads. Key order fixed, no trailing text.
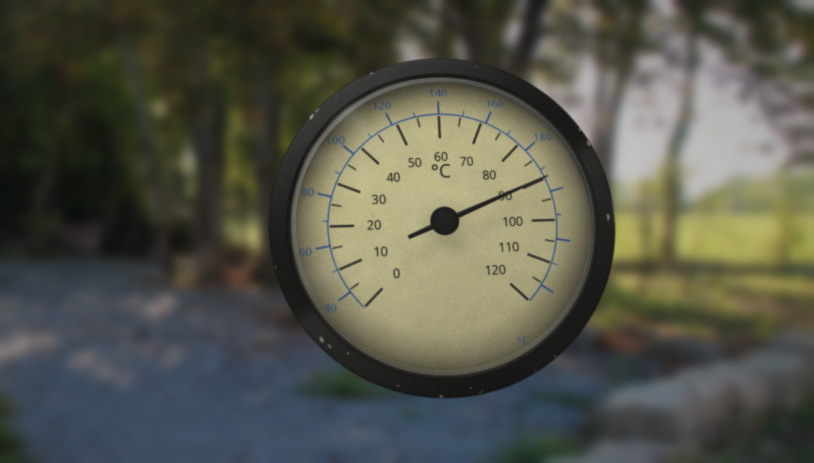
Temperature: {"value": 90, "unit": "°C"}
